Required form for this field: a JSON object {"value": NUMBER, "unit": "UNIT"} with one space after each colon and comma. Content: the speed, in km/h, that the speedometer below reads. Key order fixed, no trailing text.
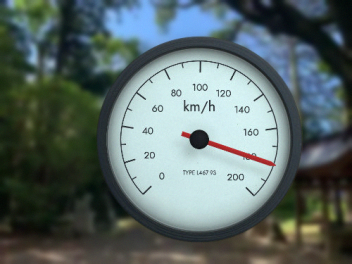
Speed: {"value": 180, "unit": "km/h"}
